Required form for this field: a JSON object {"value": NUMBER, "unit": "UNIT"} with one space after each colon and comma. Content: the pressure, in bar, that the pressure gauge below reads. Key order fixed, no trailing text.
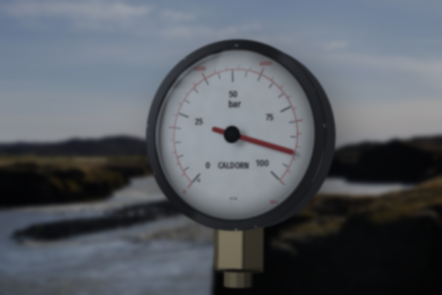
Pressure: {"value": 90, "unit": "bar"}
